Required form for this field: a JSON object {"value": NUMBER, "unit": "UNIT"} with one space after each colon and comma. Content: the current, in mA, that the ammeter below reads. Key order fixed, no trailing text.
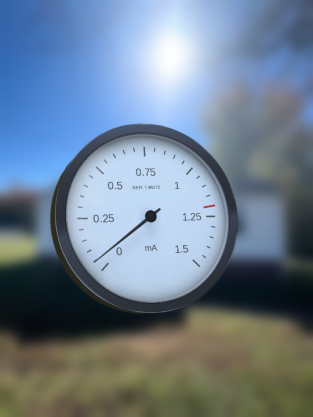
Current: {"value": 0.05, "unit": "mA"}
